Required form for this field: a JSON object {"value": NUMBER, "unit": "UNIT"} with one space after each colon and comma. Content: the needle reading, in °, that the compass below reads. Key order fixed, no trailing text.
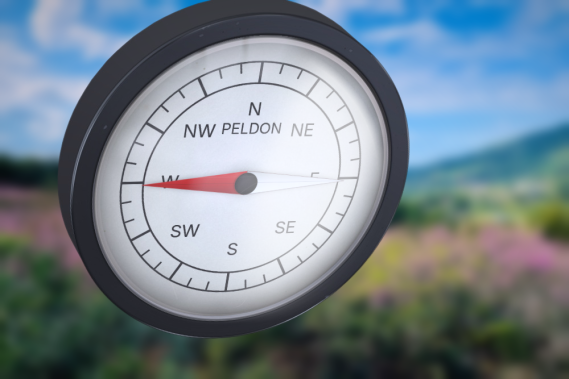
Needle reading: {"value": 270, "unit": "°"}
